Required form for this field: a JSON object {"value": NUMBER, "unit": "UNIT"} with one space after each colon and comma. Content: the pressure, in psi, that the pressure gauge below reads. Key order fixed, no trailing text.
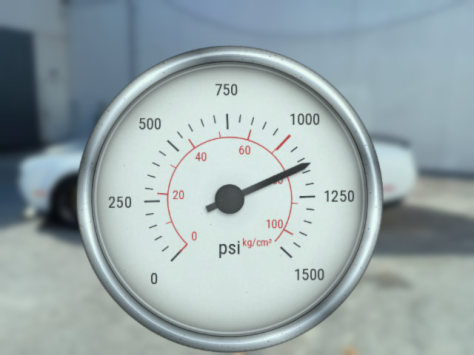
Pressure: {"value": 1125, "unit": "psi"}
